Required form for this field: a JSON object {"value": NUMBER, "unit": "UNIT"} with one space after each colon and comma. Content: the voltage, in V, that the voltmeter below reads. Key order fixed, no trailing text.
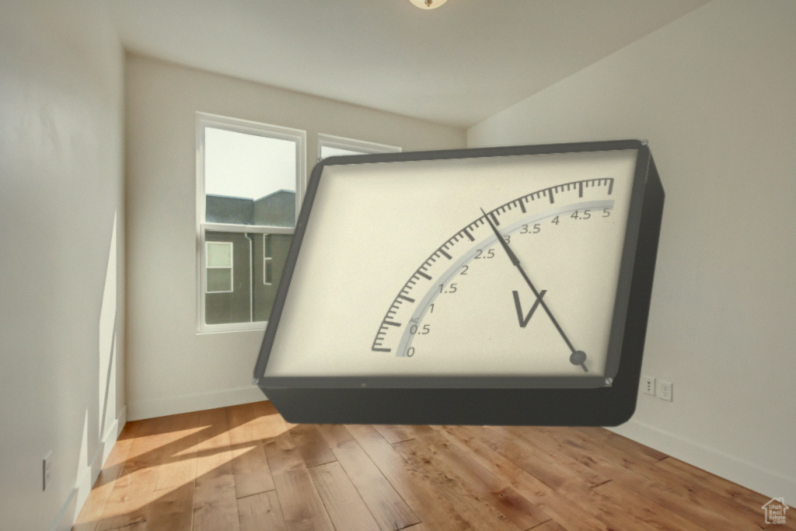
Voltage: {"value": 2.9, "unit": "V"}
